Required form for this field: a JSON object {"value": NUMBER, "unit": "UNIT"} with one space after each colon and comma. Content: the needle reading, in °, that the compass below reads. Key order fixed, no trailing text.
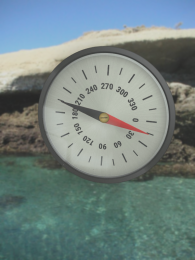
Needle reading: {"value": 15, "unit": "°"}
